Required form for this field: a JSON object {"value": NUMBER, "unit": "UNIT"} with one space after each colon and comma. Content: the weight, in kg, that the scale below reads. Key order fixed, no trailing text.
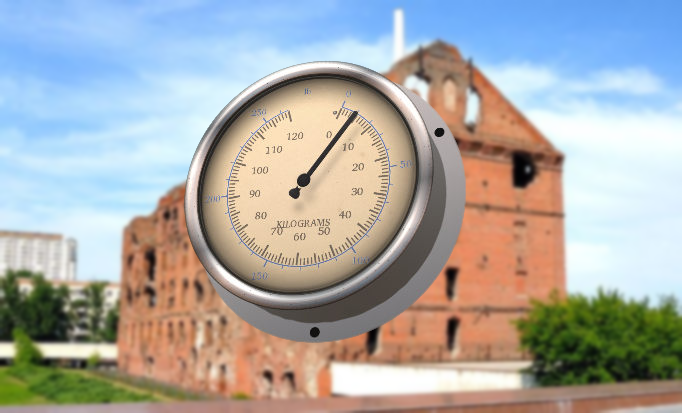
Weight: {"value": 5, "unit": "kg"}
